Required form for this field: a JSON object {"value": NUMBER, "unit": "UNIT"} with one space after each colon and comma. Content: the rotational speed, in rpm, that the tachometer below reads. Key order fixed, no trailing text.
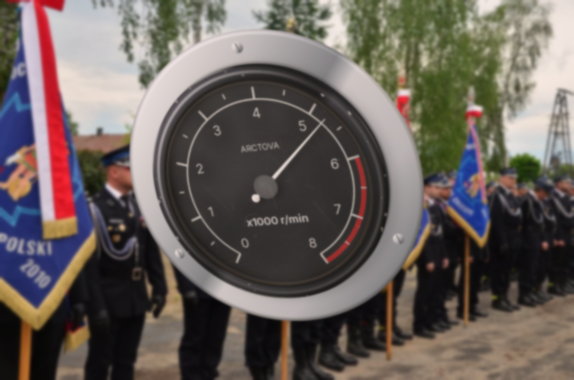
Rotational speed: {"value": 5250, "unit": "rpm"}
